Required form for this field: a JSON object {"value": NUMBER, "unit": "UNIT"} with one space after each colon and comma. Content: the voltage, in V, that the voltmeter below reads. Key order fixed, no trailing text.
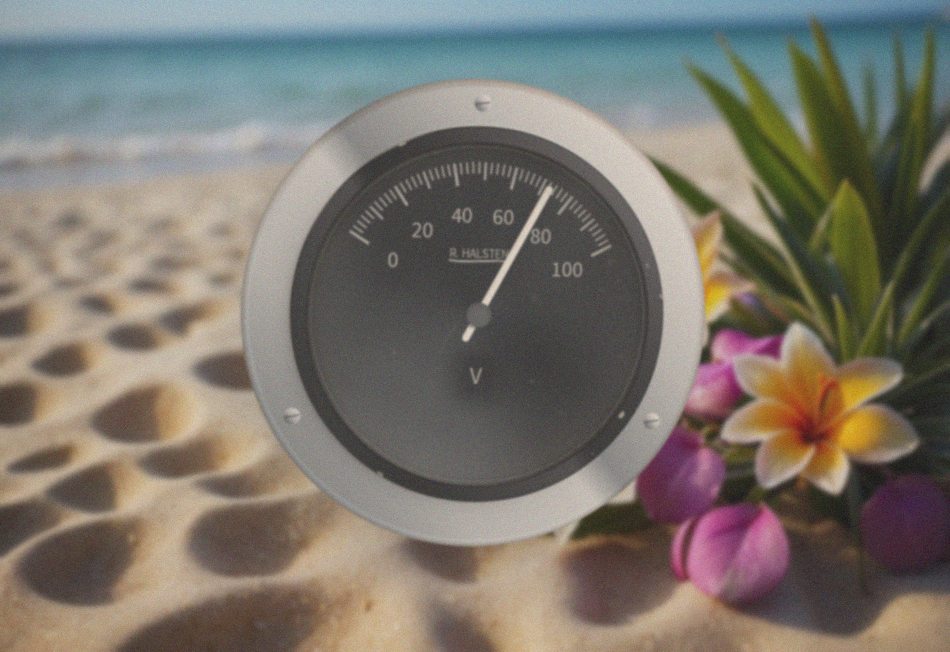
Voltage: {"value": 72, "unit": "V"}
